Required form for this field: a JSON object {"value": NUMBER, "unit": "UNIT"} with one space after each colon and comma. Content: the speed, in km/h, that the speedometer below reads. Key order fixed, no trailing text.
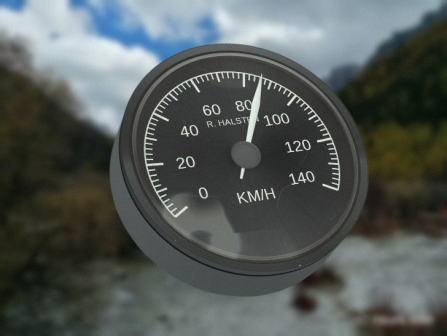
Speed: {"value": 86, "unit": "km/h"}
